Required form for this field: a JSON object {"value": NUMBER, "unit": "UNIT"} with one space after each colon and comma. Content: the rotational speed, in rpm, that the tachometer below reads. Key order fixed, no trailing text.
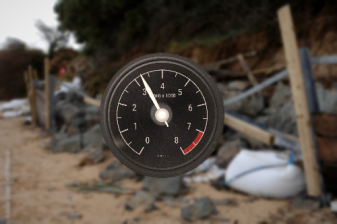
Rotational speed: {"value": 3250, "unit": "rpm"}
